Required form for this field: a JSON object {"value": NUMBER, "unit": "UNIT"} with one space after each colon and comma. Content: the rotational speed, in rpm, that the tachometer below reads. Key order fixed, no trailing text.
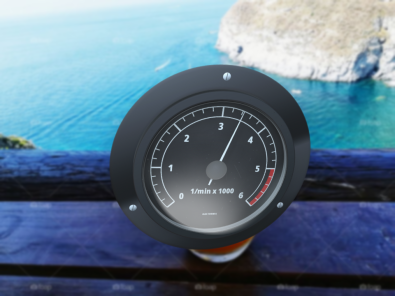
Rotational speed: {"value": 3400, "unit": "rpm"}
